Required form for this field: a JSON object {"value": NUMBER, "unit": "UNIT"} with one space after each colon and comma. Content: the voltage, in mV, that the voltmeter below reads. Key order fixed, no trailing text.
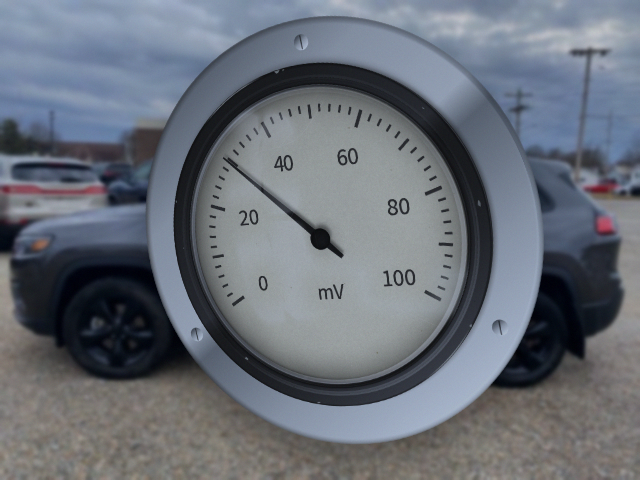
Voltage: {"value": 30, "unit": "mV"}
